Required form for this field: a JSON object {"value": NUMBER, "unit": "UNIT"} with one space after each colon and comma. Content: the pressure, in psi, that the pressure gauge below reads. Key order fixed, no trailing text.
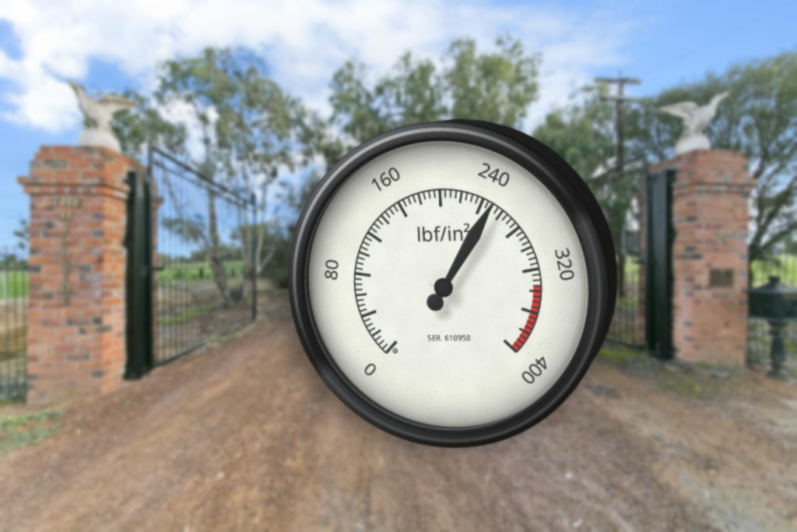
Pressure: {"value": 250, "unit": "psi"}
